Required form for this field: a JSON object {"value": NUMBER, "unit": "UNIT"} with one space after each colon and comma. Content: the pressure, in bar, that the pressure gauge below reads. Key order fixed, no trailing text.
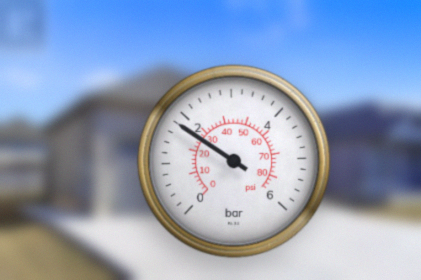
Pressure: {"value": 1.8, "unit": "bar"}
